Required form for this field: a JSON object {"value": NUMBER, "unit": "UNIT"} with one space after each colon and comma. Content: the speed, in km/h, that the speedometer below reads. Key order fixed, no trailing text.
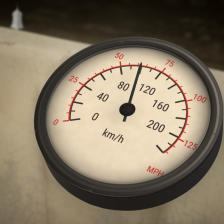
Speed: {"value": 100, "unit": "km/h"}
